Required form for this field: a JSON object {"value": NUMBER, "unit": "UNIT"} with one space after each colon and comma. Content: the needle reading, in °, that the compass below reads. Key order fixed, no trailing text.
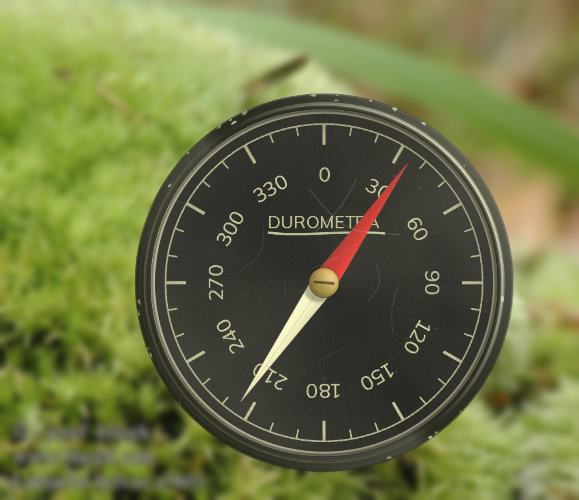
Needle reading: {"value": 35, "unit": "°"}
